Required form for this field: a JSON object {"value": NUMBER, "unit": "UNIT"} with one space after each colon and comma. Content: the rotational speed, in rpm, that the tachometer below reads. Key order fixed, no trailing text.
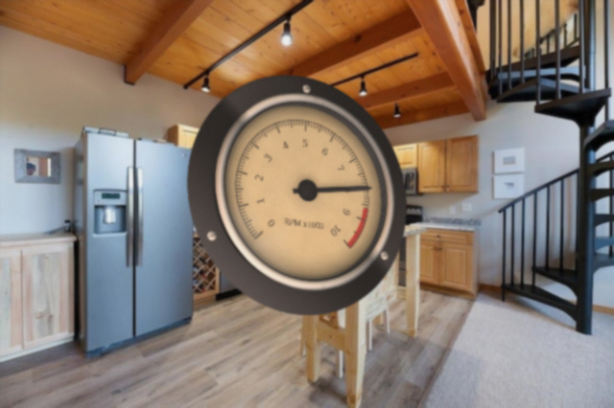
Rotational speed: {"value": 8000, "unit": "rpm"}
